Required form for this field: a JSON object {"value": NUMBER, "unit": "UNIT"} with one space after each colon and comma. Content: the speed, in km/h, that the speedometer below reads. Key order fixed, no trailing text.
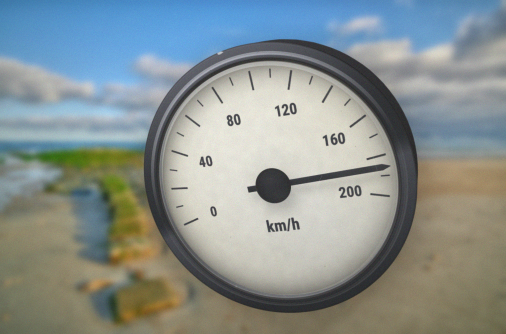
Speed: {"value": 185, "unit": "km/h"}
